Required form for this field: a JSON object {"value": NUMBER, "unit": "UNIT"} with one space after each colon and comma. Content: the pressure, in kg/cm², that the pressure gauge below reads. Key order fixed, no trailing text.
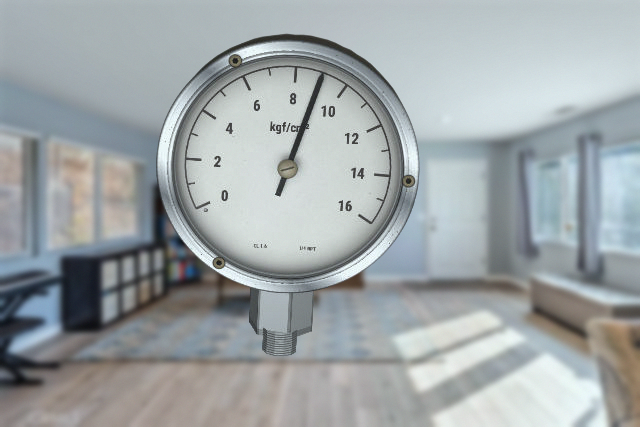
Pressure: {"value": 9, "unit": "kg/cm²"}
